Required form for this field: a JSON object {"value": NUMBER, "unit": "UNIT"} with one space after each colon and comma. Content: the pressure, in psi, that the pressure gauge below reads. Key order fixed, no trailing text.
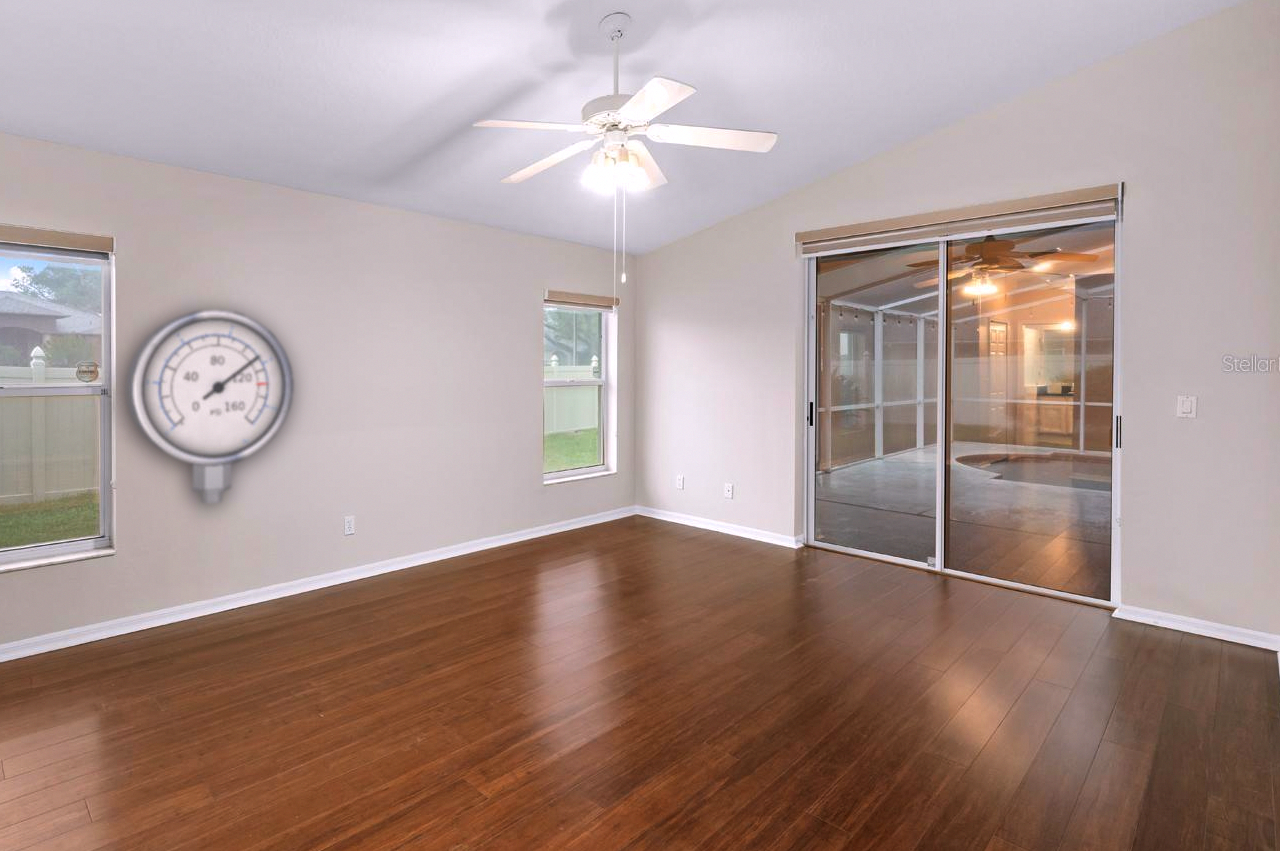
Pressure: {"value": 110, "unit": "psi"}
